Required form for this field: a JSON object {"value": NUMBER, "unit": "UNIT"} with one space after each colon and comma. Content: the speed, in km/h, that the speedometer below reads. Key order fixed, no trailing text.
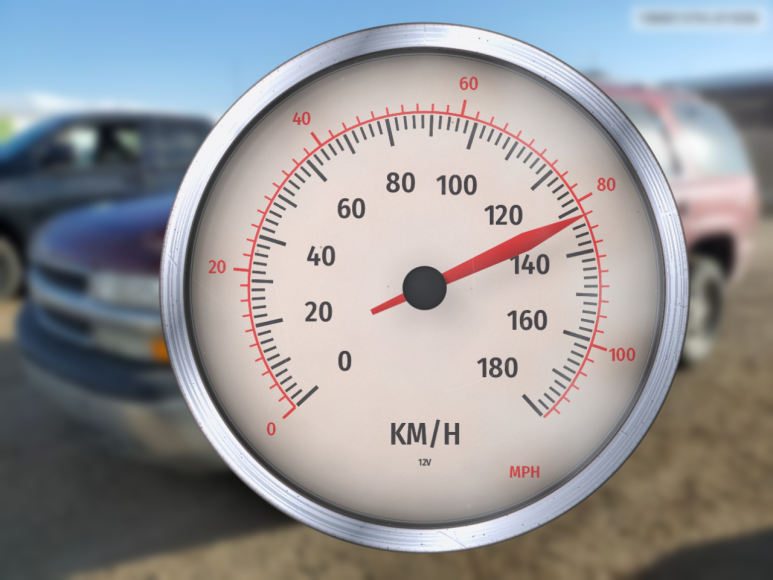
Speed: {"value": 132, "unit": "km/h"}
